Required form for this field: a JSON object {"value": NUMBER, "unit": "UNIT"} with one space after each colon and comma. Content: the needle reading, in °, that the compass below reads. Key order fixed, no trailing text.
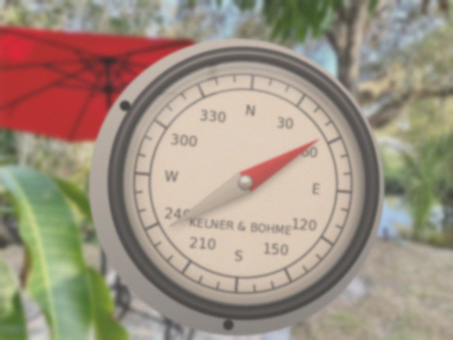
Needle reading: {"value": 55, "unit": "°"}
